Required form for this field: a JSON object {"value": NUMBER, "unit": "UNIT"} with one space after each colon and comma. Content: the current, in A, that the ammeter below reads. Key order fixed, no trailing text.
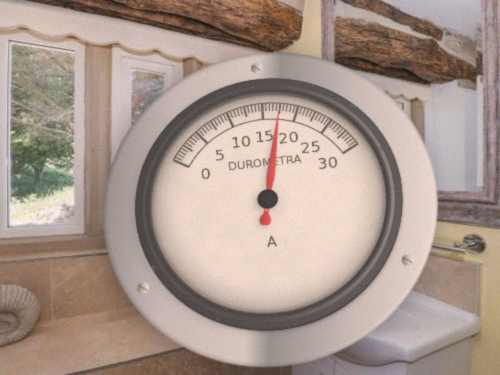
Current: {"value": 17.5, "unit": "A"}
